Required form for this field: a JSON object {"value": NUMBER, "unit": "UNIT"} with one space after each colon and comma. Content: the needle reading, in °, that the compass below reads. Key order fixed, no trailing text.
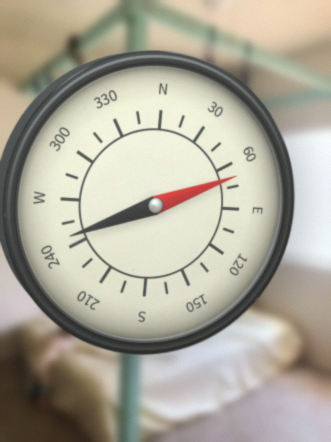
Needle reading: {"value": 67.5, "unit": "°"}
